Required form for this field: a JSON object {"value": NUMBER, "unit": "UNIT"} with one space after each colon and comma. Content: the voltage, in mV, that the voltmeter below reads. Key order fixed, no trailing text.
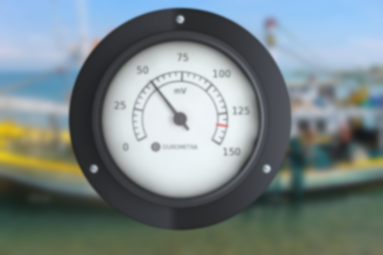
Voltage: {"value": 50, "unit": "mV"}
